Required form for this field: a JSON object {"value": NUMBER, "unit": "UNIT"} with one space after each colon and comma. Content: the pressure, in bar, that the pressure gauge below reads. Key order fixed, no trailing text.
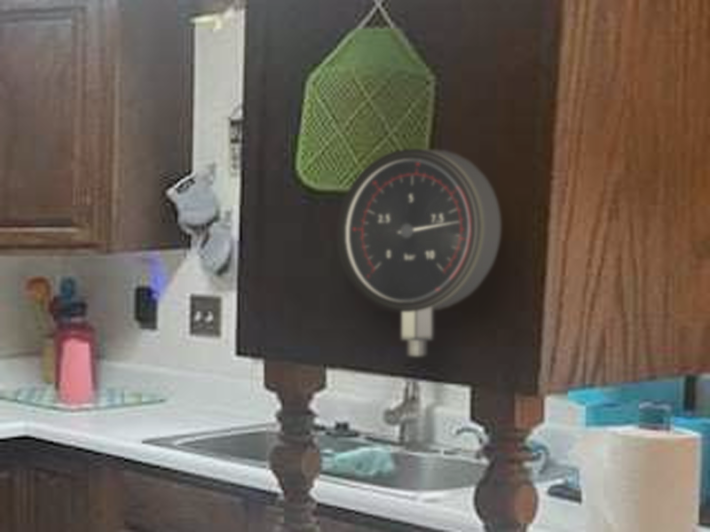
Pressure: {"value": 8, "unit": "bar"}
